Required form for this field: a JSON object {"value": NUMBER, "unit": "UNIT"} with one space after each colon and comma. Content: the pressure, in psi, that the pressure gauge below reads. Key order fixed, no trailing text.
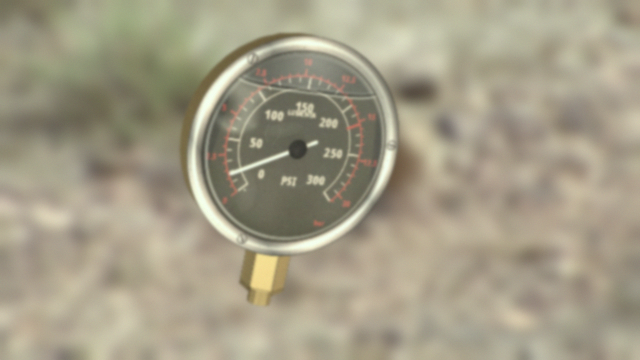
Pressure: {"value": 20, "unit": "psi"}
